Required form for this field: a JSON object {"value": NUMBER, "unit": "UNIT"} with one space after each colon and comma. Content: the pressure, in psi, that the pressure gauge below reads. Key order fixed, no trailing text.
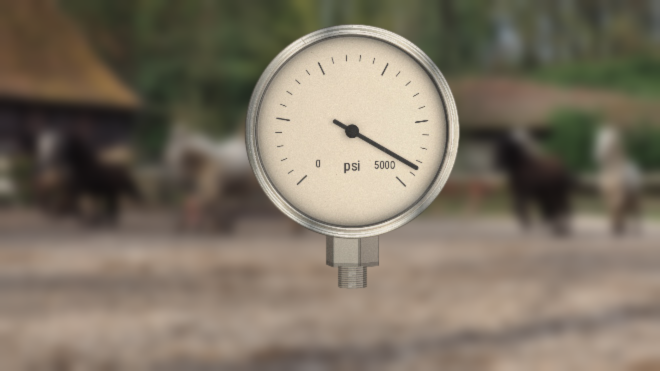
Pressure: {"value": 4700, "unit": "psi"}
